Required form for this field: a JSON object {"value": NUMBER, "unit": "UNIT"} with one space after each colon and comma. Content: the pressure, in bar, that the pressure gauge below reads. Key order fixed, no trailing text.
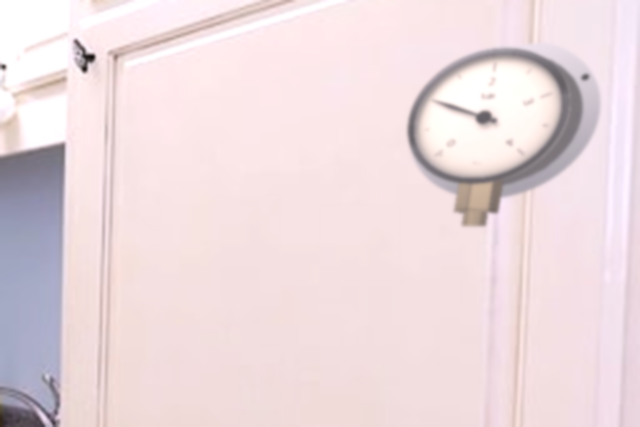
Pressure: {"value": 1, "unit": "bar"}
